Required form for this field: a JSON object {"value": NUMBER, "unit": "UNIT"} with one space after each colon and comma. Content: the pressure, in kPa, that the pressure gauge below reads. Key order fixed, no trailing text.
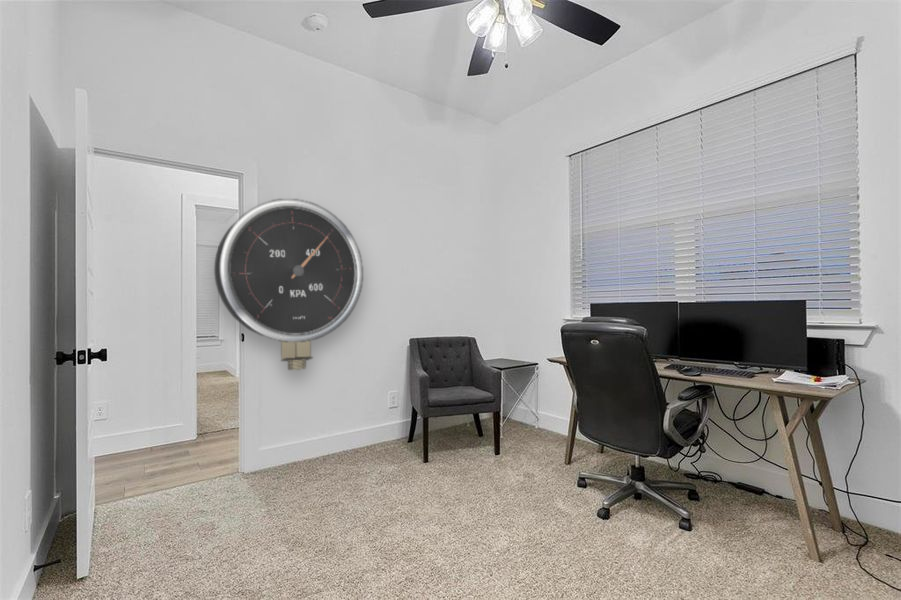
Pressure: {"value": 400, "unit": "kPa"}
